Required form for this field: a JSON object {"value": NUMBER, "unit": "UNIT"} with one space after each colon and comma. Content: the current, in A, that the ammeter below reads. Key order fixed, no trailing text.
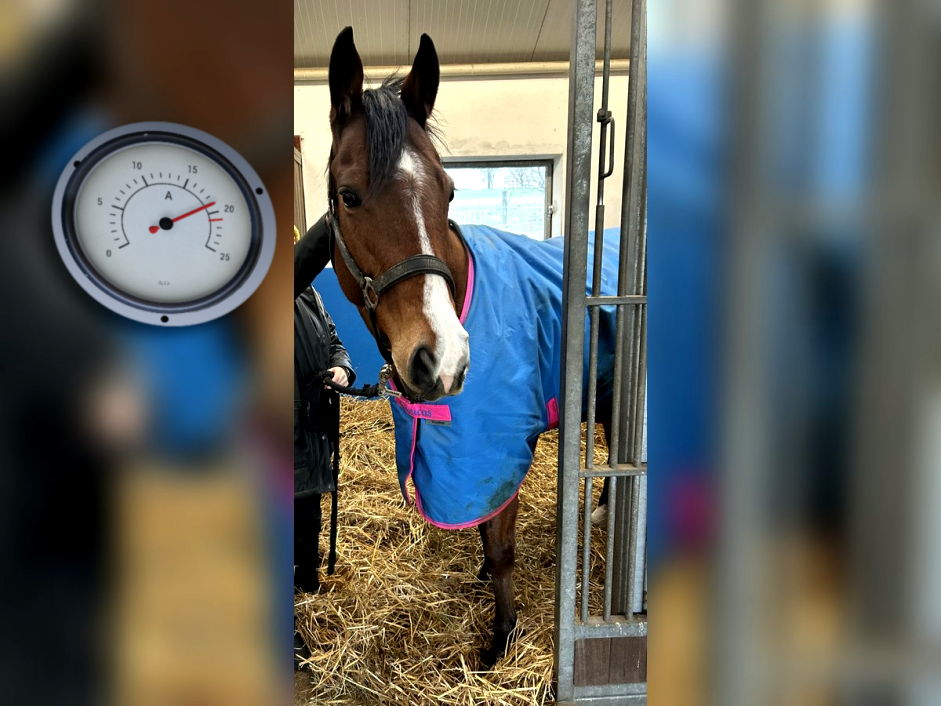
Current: {"value": 19, "unit": "A"}
